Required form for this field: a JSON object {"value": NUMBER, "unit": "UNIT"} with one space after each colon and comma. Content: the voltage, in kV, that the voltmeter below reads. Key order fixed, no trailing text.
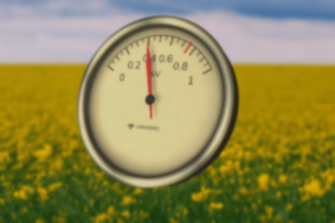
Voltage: {"value": 0.4, "unit": "kV"}
